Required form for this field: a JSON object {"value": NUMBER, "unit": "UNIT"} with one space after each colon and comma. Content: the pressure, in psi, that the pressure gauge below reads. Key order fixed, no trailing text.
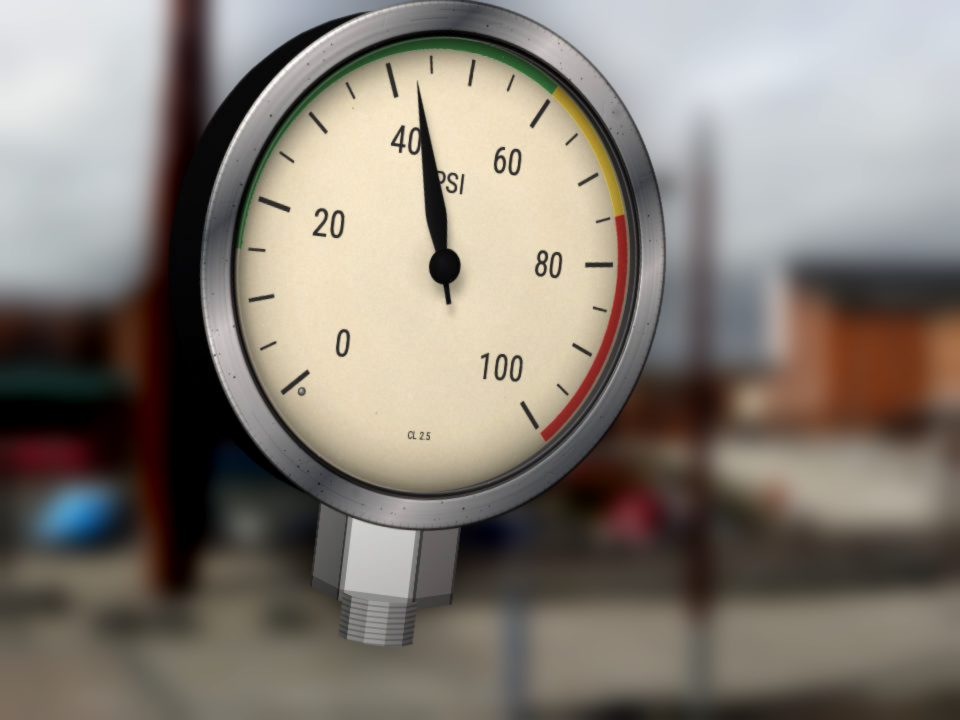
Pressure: {"value": 42.5, "unit": "psi"}
